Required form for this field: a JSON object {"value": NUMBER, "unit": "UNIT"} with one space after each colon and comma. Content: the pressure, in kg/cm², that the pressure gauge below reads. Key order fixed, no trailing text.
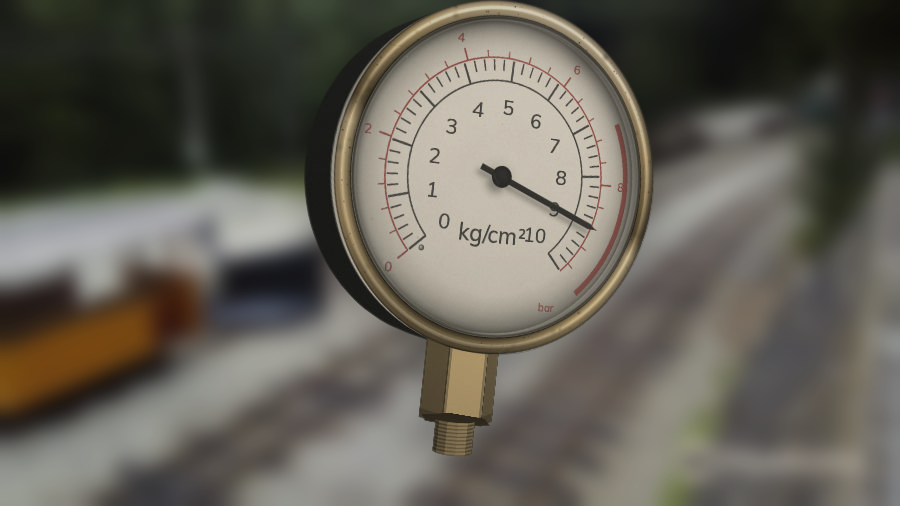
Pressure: {"value": 9, "unit": "kg/cm²"}
